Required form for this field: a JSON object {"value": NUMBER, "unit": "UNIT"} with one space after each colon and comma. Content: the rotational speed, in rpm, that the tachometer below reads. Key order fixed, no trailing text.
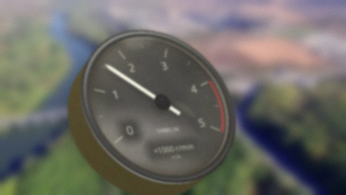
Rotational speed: {"value": 1500, "unit": "rpm"}
